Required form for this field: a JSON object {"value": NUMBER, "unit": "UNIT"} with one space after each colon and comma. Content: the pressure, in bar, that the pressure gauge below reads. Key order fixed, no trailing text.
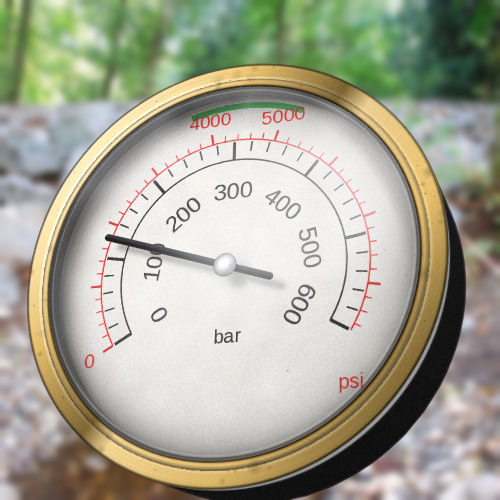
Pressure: {"value": 120, "unit": "bar"}
